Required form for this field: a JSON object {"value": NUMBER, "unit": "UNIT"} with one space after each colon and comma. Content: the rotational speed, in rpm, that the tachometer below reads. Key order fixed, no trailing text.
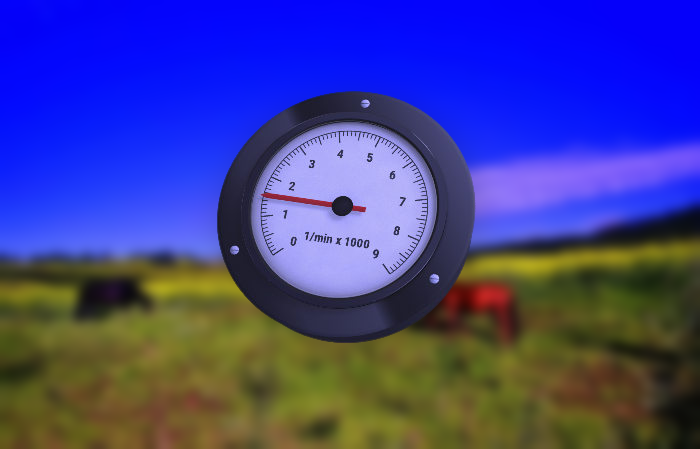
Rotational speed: {"value": 1500, "unit": "rpm"}
